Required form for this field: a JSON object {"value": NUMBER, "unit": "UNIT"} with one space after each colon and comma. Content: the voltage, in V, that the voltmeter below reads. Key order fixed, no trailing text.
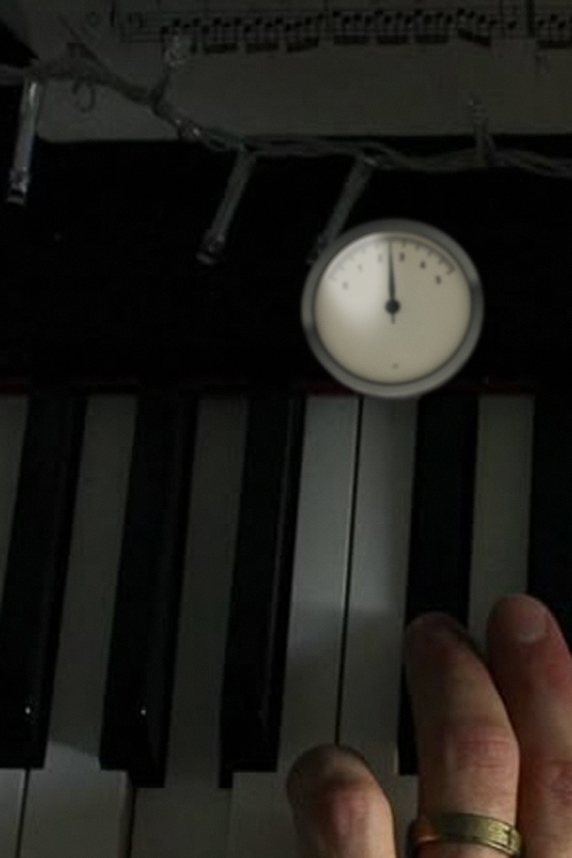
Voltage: {"value": 2.5, "unit": "V"}
